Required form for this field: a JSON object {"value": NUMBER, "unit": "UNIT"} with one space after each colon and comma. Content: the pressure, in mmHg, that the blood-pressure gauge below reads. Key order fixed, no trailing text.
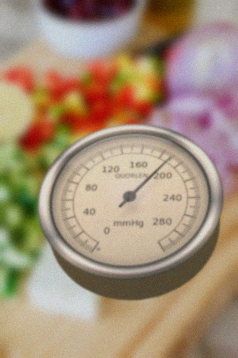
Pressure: {"value": 190, "unit": "mmHg"}
